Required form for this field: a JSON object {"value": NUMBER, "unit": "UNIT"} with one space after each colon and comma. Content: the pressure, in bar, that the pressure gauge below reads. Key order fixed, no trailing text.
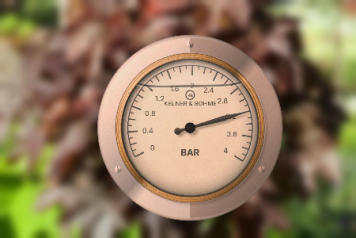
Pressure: {"value": 3.2, "unit": "bar"}
